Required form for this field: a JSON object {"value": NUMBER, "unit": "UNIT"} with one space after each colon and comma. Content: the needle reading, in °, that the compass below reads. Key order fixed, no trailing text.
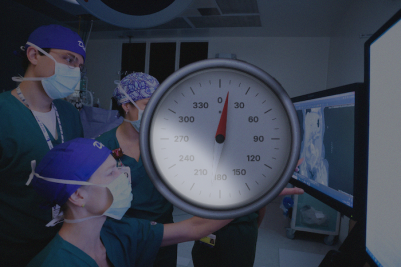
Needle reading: {"value": 10, "unit": "°"}
